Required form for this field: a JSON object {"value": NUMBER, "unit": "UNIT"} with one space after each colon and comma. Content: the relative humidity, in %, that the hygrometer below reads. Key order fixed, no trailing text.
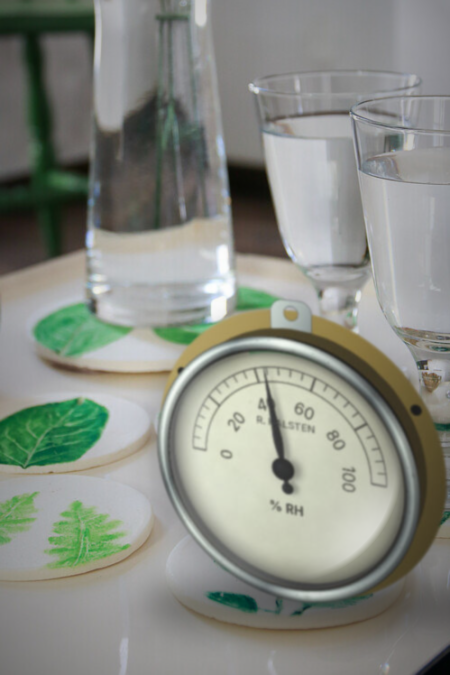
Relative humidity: {"value": 44, "unit": "%"}
